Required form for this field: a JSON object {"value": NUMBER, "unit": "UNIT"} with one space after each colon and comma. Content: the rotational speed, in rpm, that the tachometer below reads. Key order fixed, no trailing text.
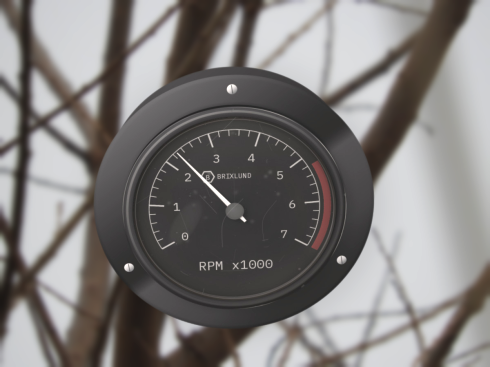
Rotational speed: {"value": 2300, "unit": "rpm"}
